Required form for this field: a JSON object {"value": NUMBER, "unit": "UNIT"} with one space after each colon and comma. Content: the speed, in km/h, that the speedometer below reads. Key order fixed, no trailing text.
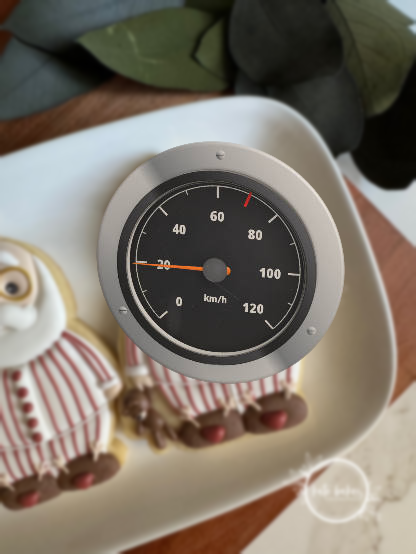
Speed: {"value": 20, "unit": "km/h"}
